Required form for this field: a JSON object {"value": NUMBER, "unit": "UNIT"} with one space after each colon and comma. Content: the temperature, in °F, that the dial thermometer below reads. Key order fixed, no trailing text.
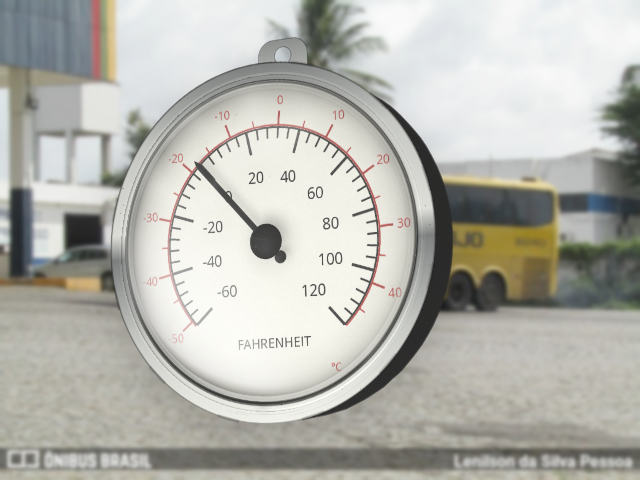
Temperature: {"value": 0, "unit": "°F"}
